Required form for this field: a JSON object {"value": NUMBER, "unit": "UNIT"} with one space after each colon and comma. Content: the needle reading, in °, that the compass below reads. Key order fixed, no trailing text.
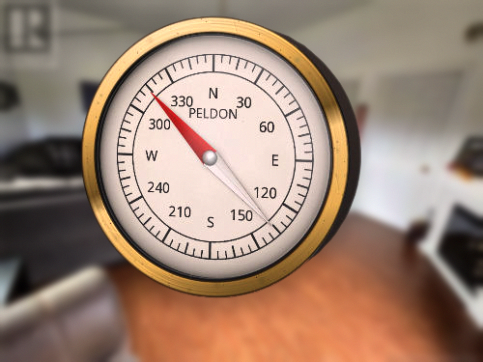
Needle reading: {"value": 315, "unit": "°"}
